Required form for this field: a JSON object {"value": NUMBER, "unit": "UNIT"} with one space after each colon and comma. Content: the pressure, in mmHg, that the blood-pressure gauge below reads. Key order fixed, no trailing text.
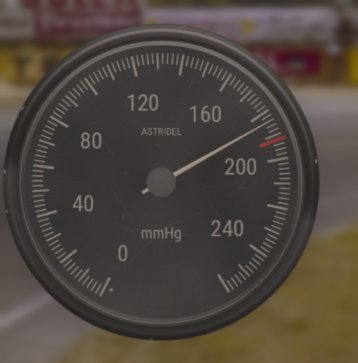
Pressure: {"value": 184, "unit": "mmHg"}
